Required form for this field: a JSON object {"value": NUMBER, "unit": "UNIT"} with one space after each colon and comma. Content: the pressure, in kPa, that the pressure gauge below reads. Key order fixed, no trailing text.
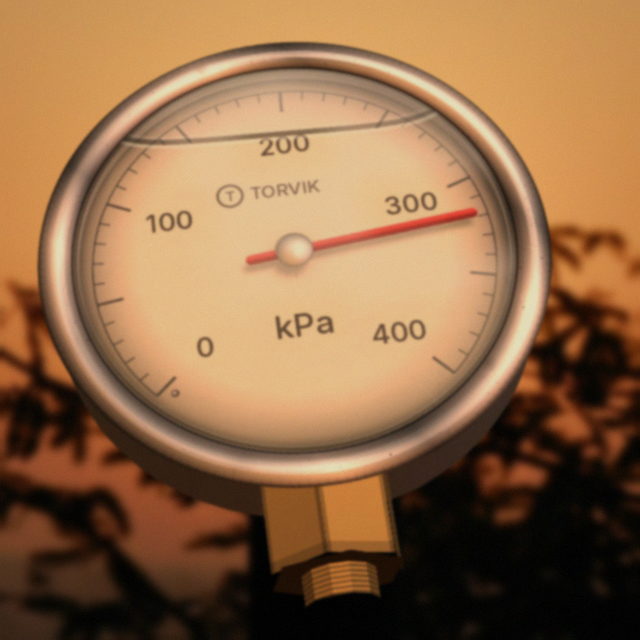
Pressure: {"value": 320, "unit": "kPa"}
